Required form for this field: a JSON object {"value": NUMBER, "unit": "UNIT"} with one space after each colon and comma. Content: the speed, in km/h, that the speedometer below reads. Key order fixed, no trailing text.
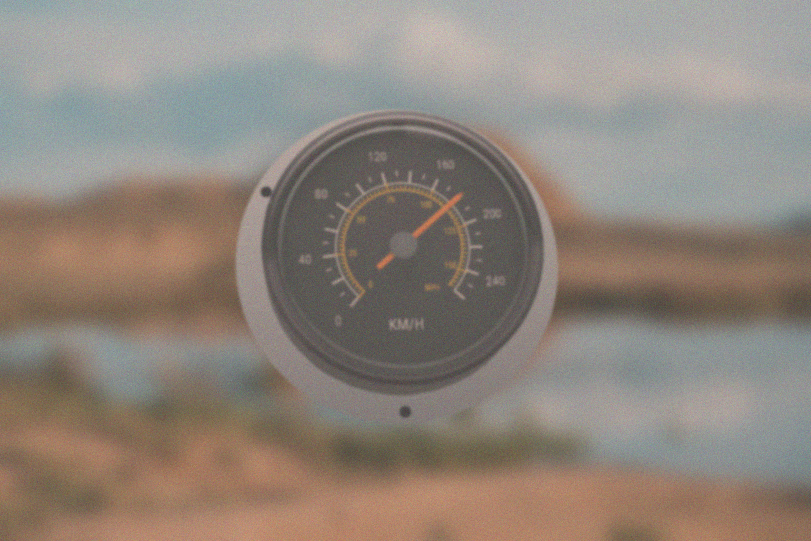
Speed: {"value": 180, "unit": "km/h"}
